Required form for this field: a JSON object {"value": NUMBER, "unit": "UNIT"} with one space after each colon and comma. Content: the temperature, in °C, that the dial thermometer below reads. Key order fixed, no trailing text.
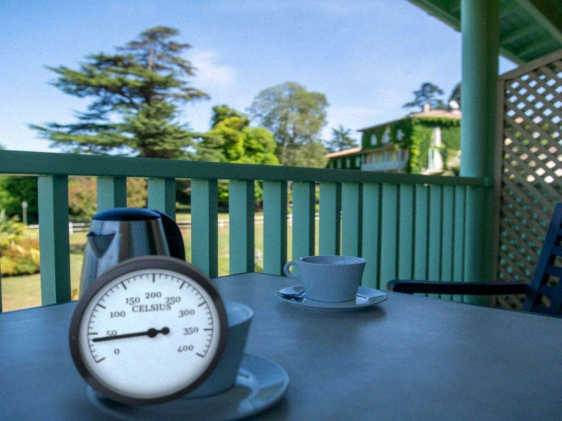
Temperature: {"value": 40, "unit": "°C"}
